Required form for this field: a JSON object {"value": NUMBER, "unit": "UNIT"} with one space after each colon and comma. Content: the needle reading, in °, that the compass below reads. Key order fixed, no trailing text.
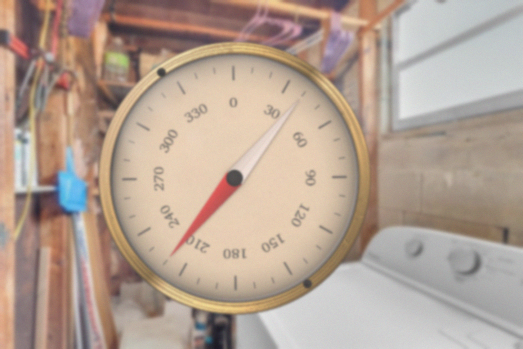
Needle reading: {"value": 220, "unit": "°"}
